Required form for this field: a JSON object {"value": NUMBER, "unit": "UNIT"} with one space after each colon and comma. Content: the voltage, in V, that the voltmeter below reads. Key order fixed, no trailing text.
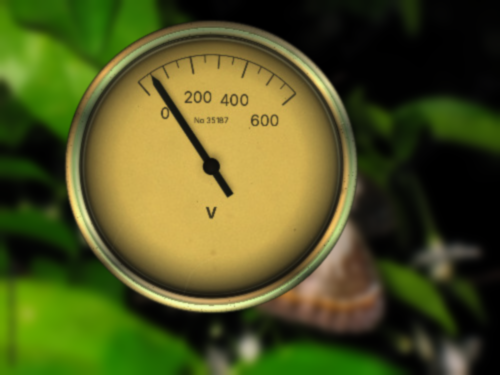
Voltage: {"value": 50, "unit": "V"}
